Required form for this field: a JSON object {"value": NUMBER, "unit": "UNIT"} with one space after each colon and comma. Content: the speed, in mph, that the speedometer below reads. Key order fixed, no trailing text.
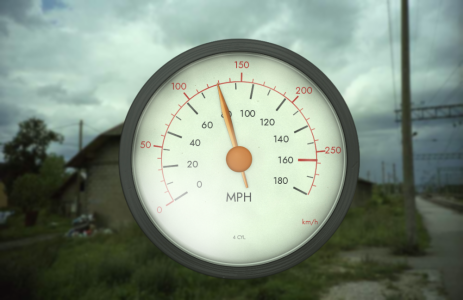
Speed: {"value": 80, "unit": "mph"}
